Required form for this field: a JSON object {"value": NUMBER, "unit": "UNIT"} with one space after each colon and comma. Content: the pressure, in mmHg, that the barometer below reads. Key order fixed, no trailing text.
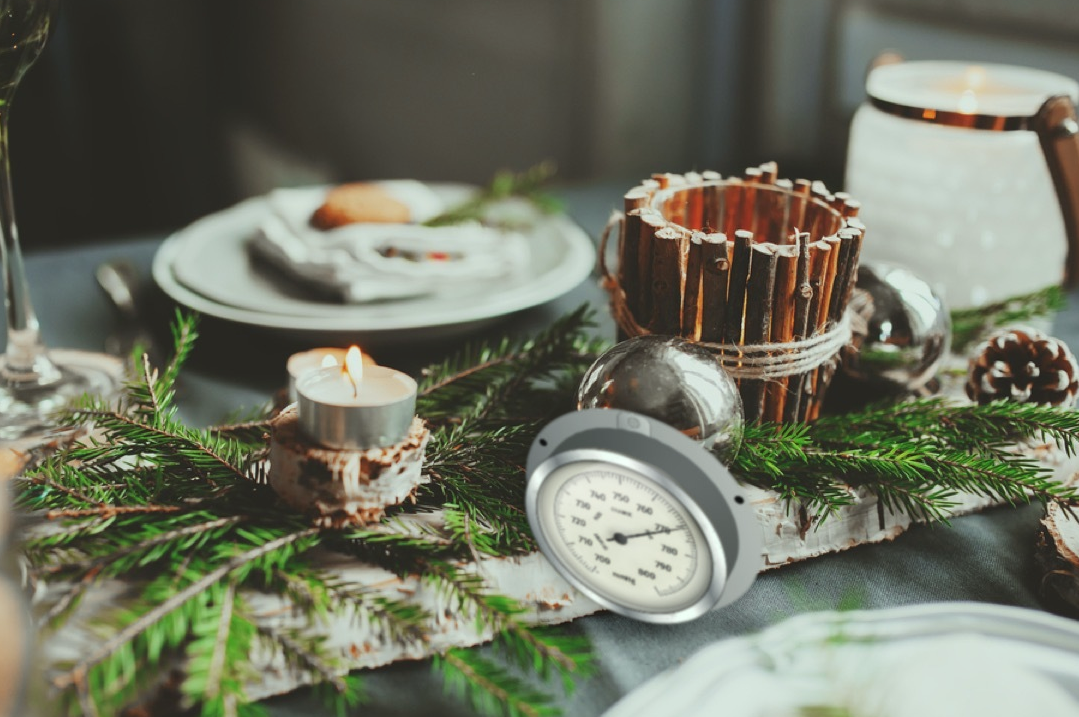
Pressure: {"value": 770, "unit": "mmHg"}
